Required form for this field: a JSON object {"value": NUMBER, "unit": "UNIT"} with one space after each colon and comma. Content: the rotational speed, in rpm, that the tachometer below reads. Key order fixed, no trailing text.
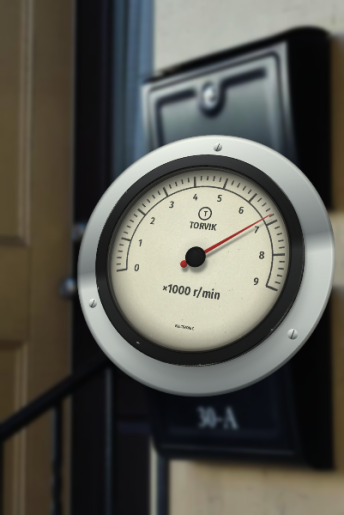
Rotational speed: {"value": 6800, "unit": "rpm"}
